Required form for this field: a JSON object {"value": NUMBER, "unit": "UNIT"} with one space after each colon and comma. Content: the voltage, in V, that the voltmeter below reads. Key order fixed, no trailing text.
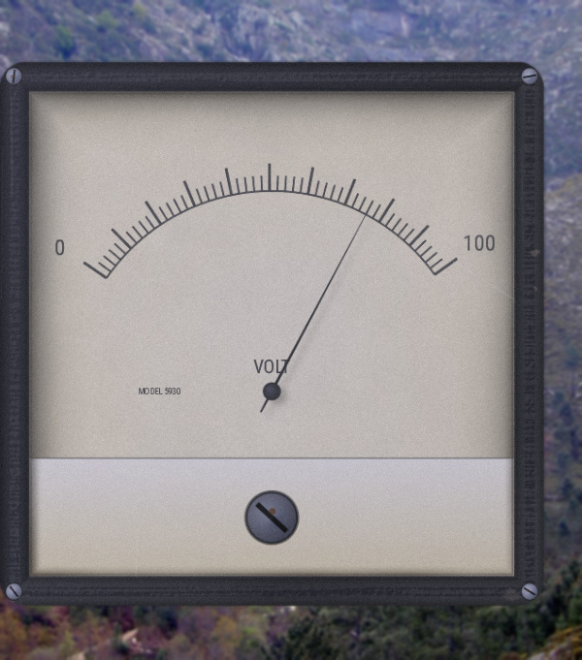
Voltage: {"value": 76, "unit": "V"}
